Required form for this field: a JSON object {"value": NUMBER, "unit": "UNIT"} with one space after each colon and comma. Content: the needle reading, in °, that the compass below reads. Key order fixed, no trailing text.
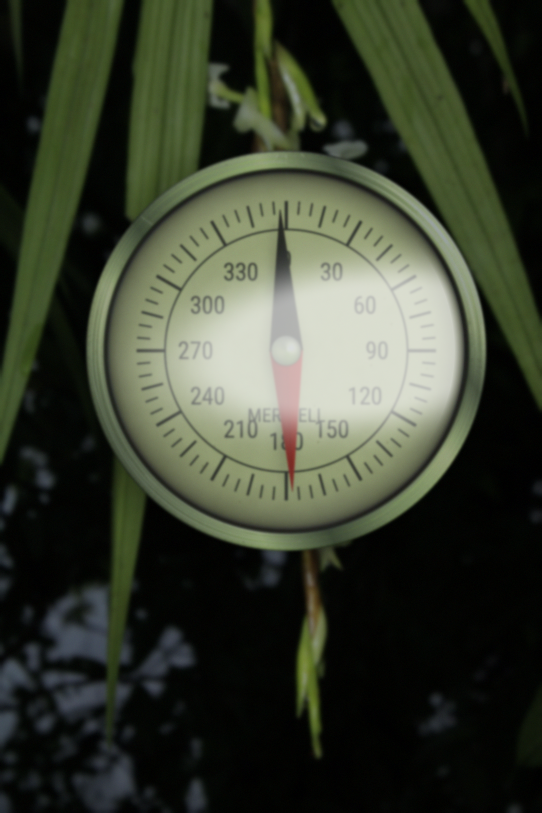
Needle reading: {"value": 177.5, "unit": "°"}
